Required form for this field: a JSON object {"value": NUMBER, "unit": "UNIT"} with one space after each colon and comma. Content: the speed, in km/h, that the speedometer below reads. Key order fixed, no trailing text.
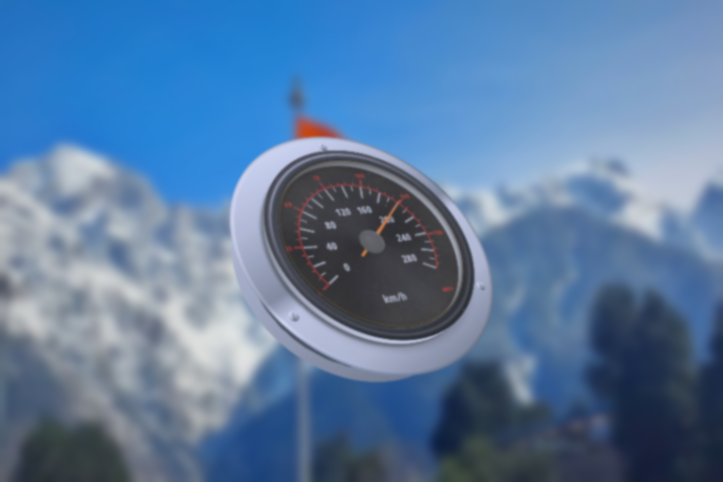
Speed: {"value": 200, "unit": "km/h"}
